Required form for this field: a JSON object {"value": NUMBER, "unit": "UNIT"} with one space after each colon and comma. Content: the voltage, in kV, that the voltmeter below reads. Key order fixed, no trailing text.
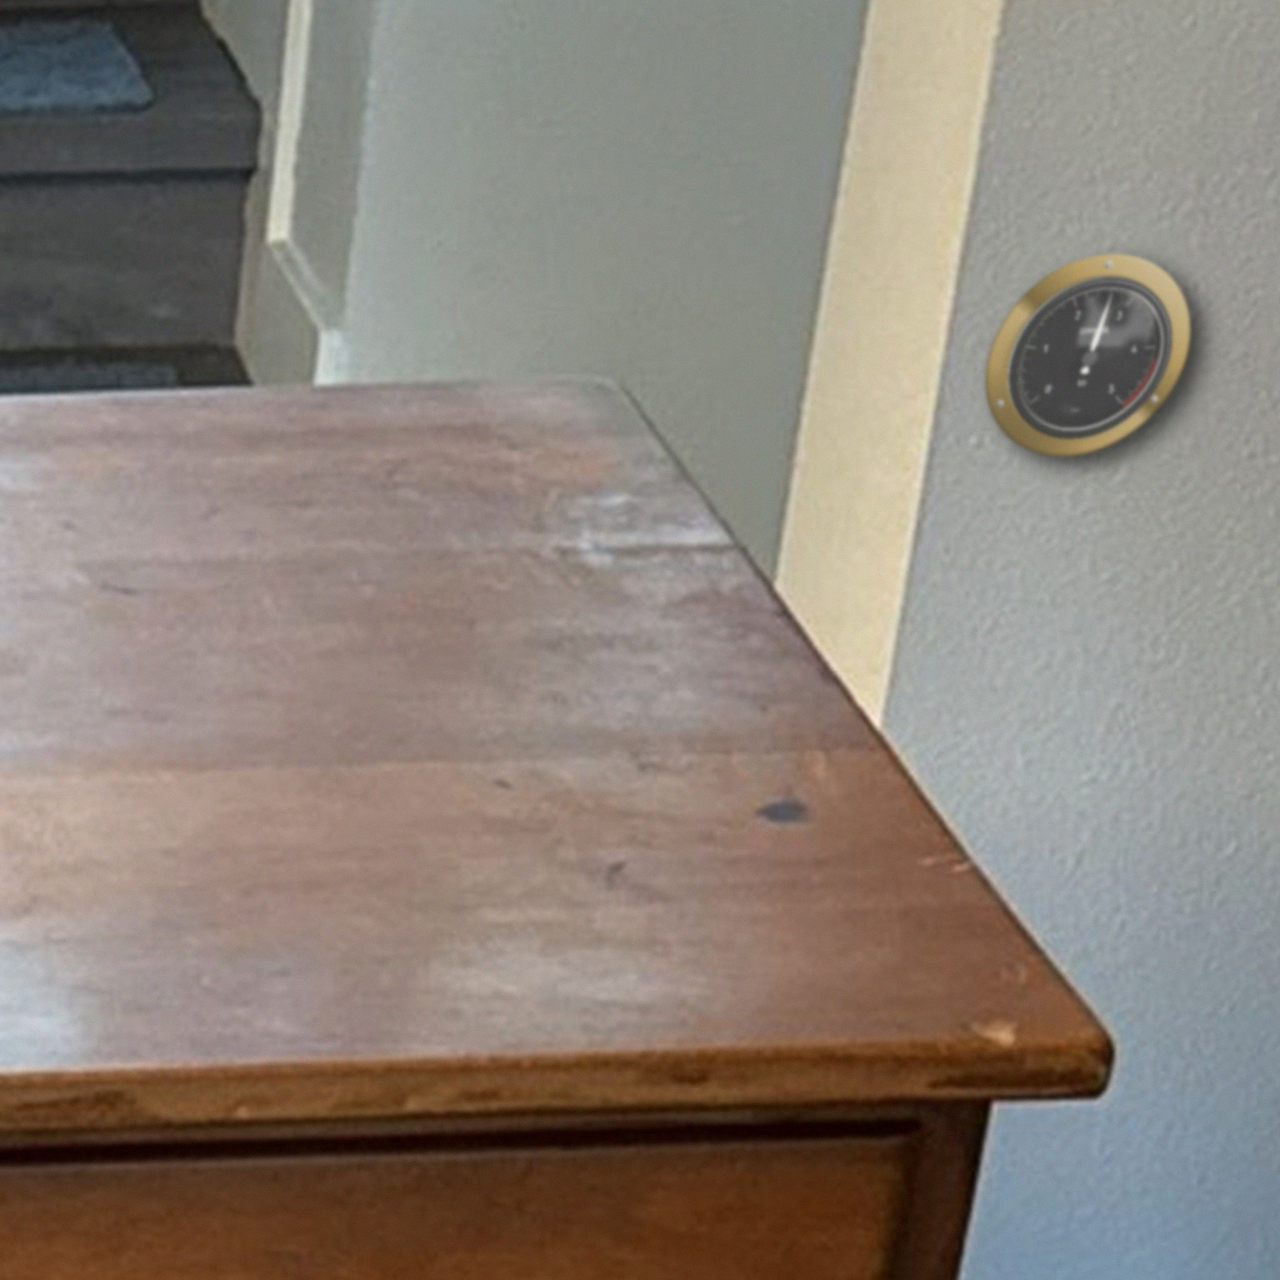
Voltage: {"value": 2.6, "unit": "kV"}
